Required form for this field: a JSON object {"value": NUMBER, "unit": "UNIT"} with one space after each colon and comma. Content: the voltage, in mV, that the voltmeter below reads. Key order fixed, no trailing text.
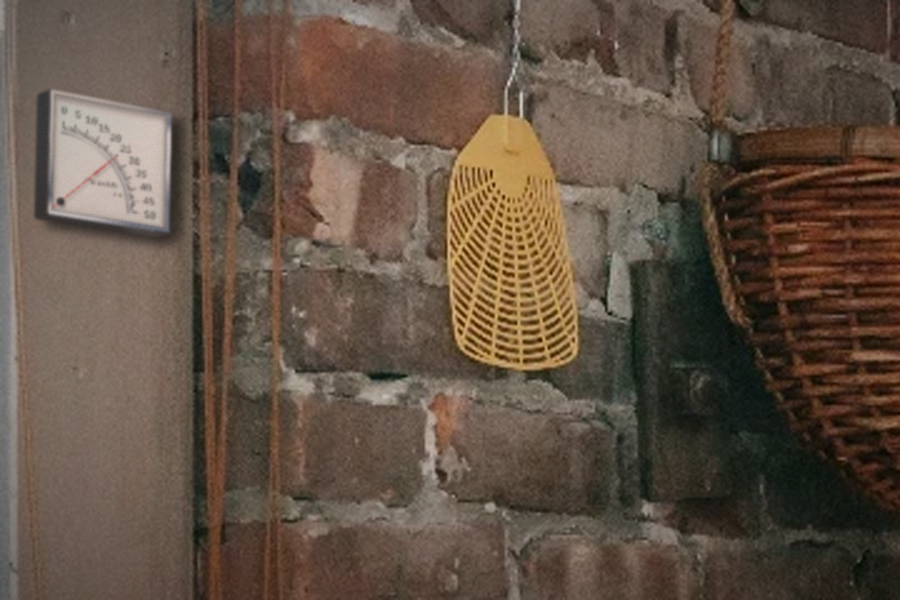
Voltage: {"value": 25, "unit": "mV"}
